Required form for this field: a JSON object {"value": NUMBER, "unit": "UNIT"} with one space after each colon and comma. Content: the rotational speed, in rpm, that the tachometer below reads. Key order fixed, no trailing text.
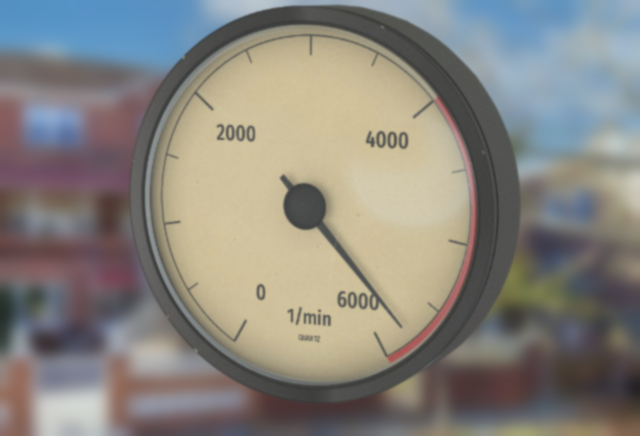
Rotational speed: {"value": 5750, "unit": "rpm"}
